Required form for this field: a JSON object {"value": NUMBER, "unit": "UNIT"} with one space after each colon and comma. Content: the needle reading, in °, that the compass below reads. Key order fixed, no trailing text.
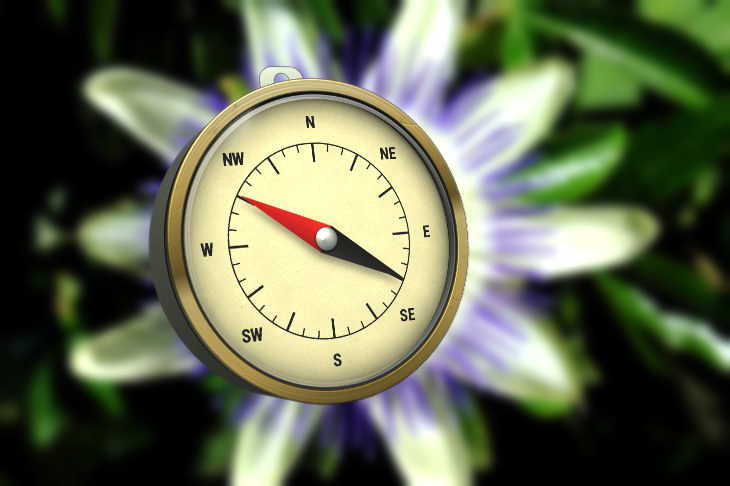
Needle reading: {"value": 300, "unit": "°"}
